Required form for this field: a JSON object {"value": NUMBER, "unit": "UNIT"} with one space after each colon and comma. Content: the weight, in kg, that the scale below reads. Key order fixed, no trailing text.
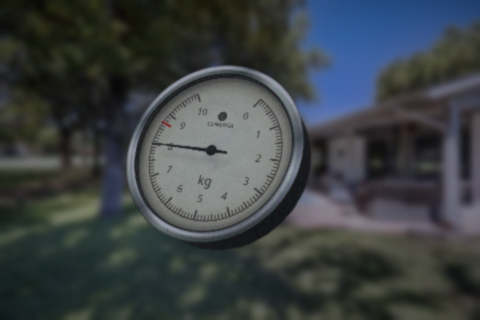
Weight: {"value": 8, "unit": "kg"}
